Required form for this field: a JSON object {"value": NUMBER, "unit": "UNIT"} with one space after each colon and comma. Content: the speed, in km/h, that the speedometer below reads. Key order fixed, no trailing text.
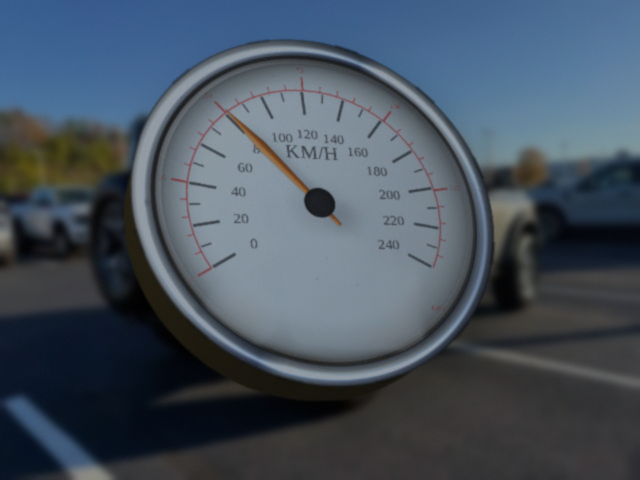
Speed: {"value": 80, "unit": "km/h"}
